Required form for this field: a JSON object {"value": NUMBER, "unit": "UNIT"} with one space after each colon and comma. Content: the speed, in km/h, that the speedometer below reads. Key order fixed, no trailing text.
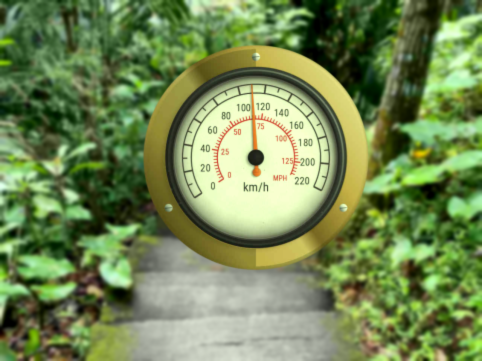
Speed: {"value": 110, "unit": "km/h"}
